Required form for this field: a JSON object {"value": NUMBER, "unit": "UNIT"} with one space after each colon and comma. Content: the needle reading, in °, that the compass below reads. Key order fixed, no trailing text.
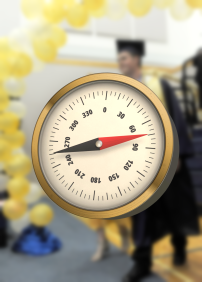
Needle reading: {"value": 75, "unit": "°"}
